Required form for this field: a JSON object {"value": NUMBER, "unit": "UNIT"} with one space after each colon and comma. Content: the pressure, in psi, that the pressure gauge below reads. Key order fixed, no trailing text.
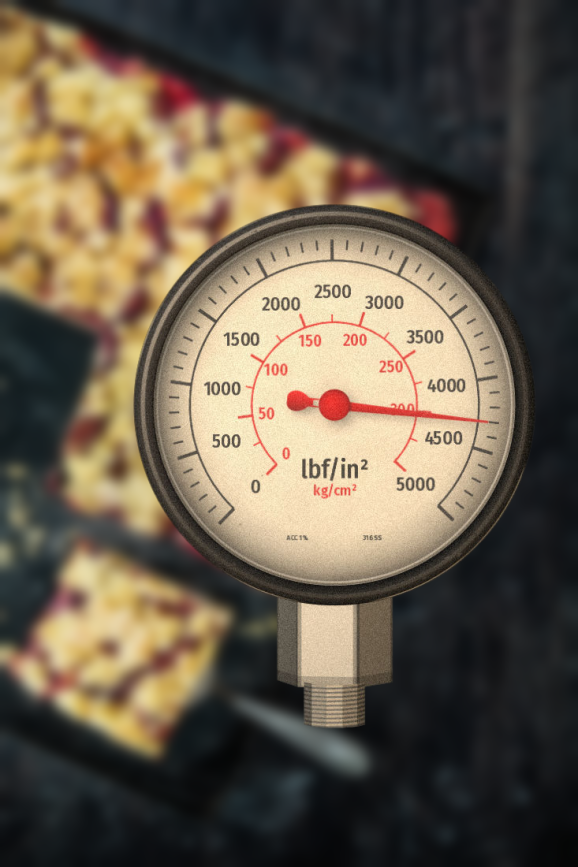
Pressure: {"value": 4300, "unit": "psi"}
